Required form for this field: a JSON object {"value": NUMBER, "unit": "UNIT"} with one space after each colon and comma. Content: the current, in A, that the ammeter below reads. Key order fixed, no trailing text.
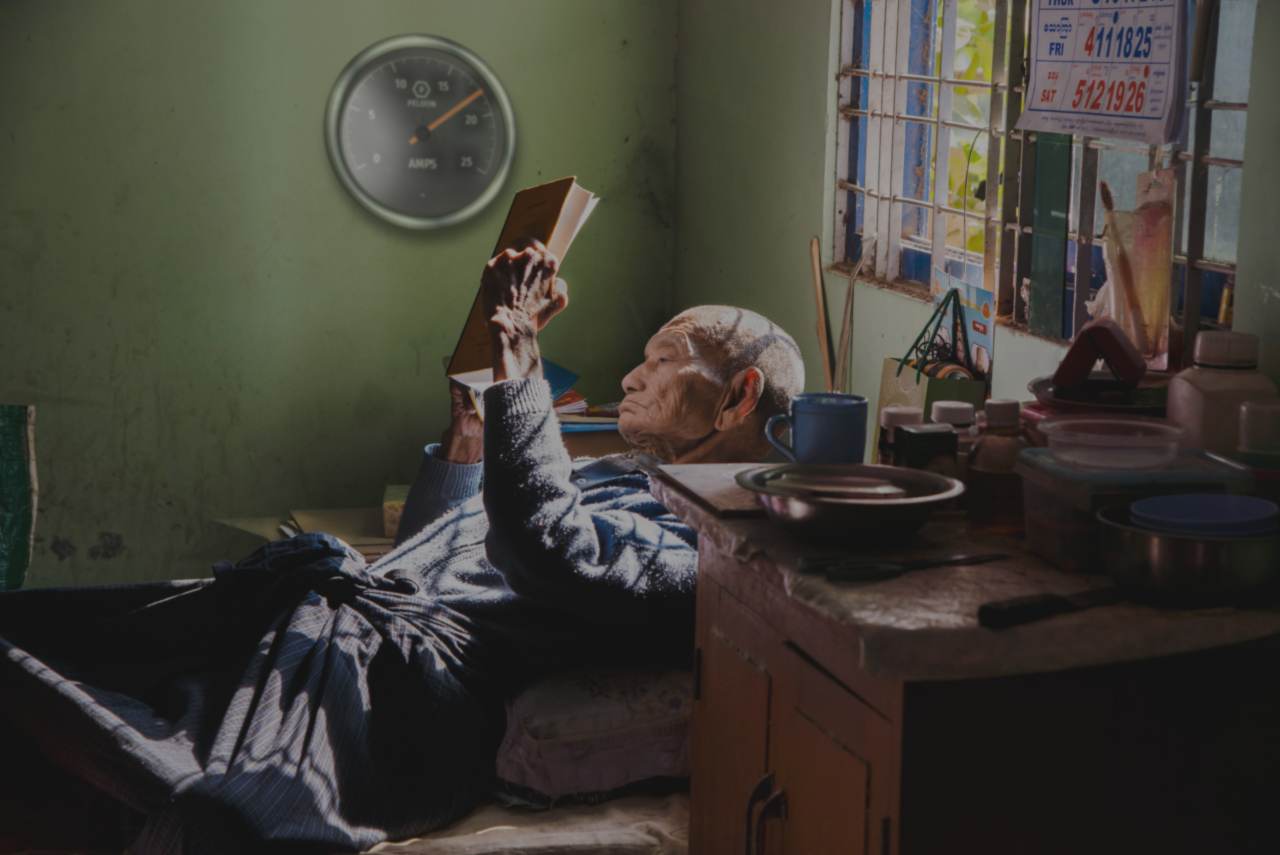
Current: {"value": 18, "unit": "A"}
